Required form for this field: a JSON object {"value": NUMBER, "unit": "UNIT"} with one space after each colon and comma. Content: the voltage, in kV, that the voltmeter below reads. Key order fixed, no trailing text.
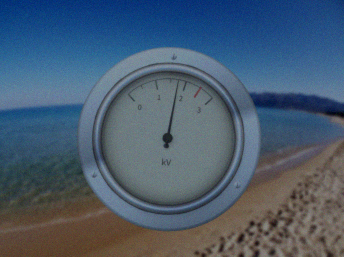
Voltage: {"value": 1.75, "unit": "kV"}
